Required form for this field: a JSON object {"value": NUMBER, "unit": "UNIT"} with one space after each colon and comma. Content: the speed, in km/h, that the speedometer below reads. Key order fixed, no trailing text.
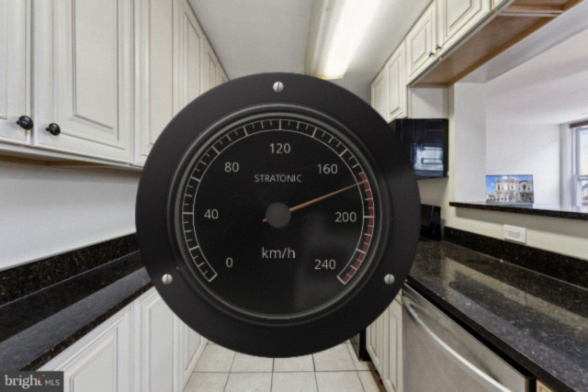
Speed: {"value": 180, "unit": "km/h"}
